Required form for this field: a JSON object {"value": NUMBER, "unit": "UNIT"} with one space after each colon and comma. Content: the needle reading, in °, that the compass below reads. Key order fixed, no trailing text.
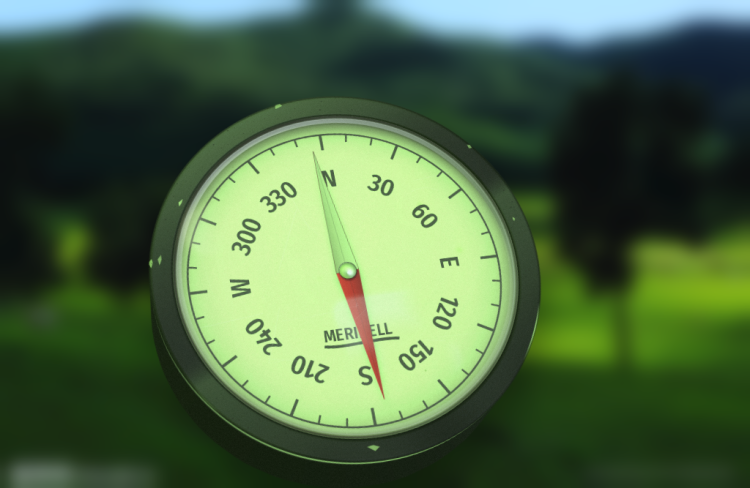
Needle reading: {"value": 175, "unit": "°"}
